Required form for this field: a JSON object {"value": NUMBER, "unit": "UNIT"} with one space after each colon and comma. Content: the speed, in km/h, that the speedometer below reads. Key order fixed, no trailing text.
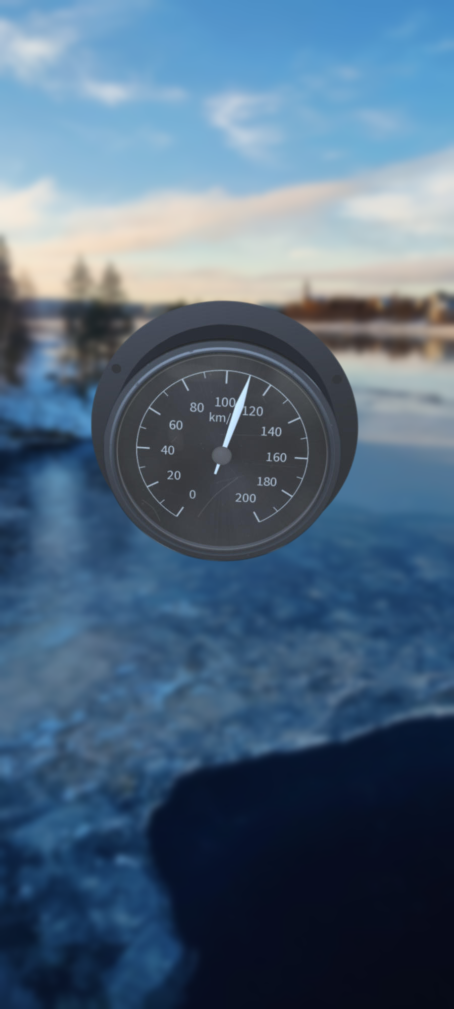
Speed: {"value": 110, "unit": "km/h"}
